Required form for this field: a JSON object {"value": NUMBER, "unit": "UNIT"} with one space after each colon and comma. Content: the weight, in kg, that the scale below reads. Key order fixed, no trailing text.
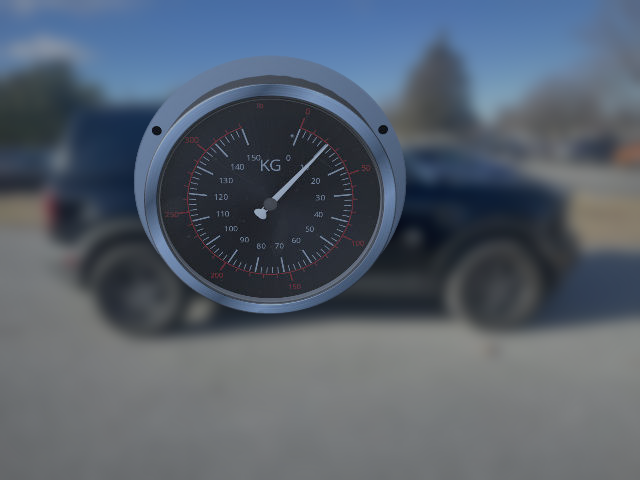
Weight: {"value": 10, "unit": "kg"}
